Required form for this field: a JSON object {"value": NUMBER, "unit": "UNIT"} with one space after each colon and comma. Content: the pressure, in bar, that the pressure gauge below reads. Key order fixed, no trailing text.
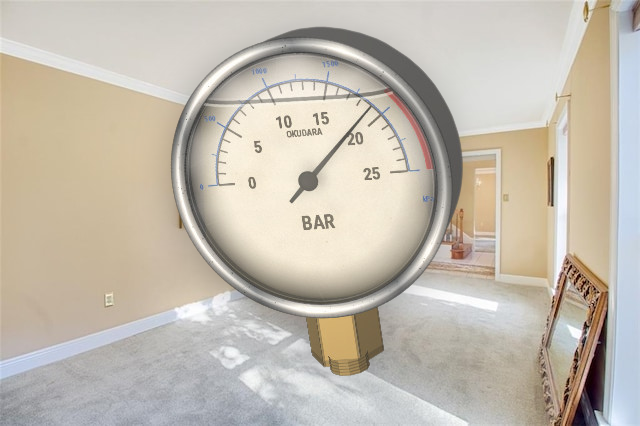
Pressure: {"value": 19, "unit": "bar"}
